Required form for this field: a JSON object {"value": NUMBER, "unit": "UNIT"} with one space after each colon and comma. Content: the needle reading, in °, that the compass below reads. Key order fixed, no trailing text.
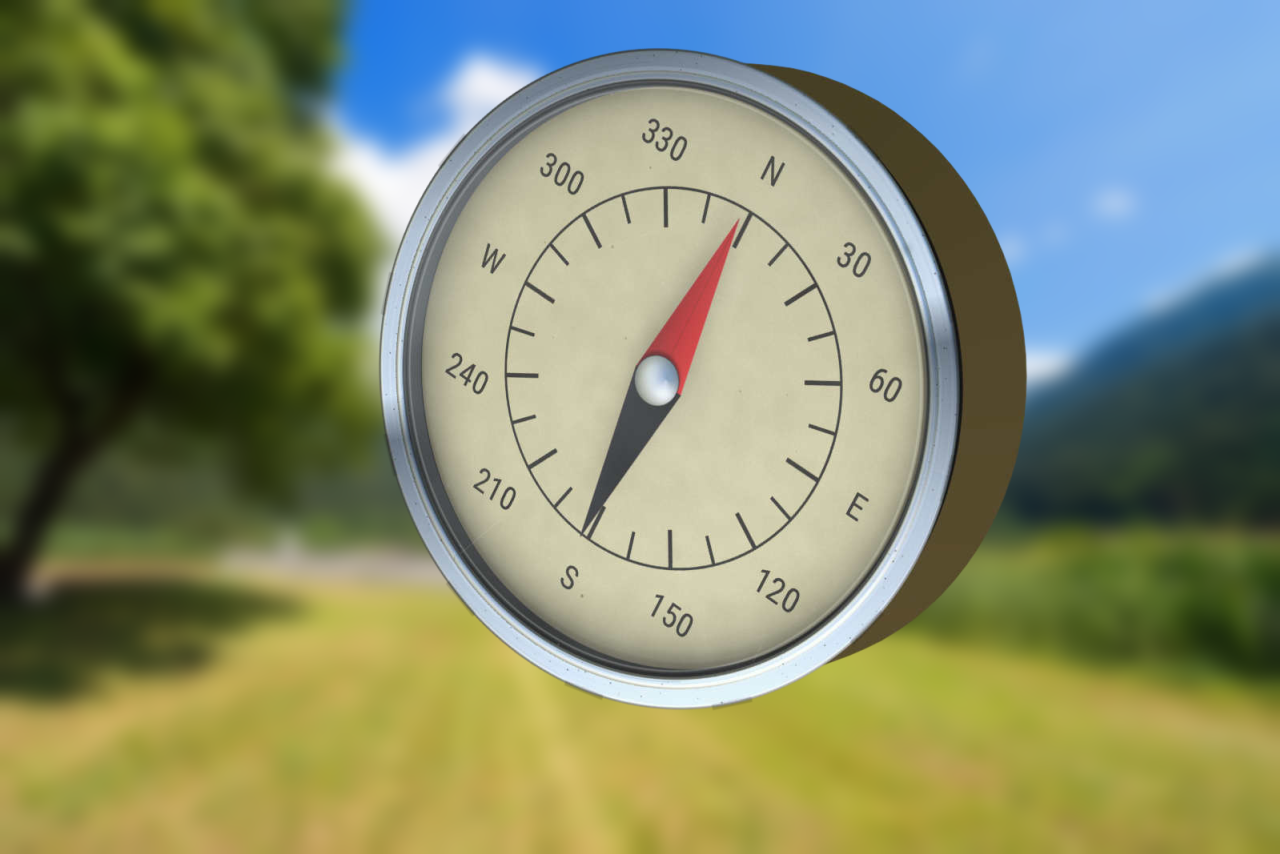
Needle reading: {"value": 0, "unit": "°"}
